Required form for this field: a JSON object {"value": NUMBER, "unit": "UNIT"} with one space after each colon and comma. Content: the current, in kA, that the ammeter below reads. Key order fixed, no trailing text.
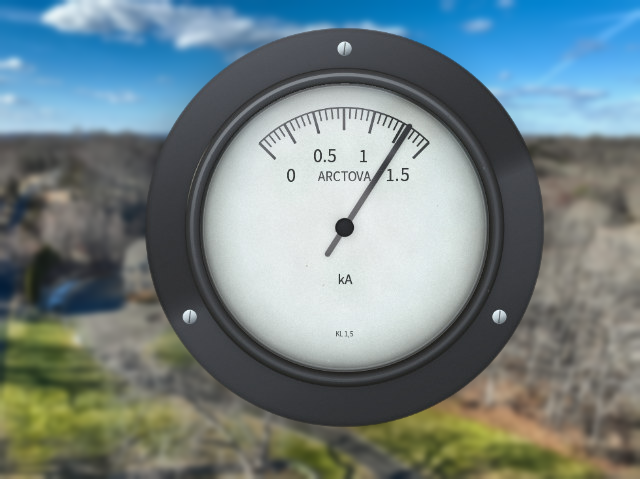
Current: {"value": 1.3, "unit": "kA"}
